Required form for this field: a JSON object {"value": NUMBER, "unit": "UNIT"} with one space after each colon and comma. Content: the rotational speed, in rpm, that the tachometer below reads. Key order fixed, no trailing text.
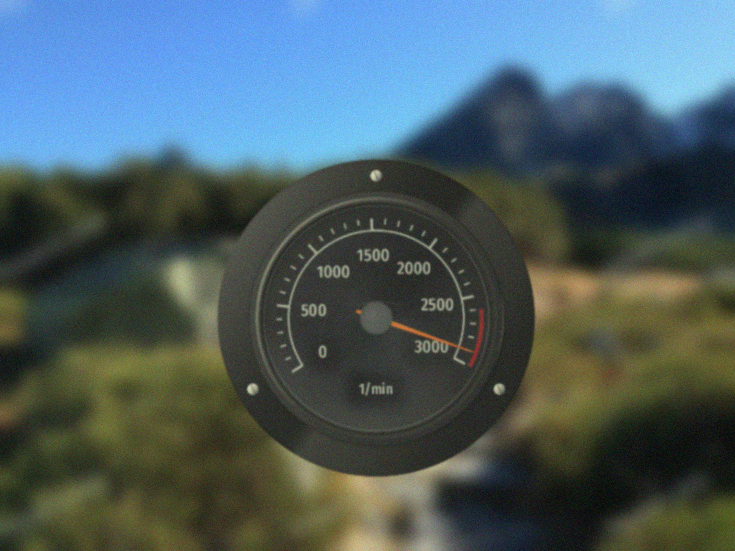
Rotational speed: {"value": 2900, "unit": "rpm"}
